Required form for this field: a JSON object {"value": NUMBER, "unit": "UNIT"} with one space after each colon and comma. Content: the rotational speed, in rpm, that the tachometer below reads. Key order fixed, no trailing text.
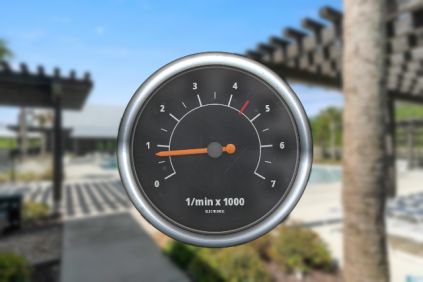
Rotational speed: {"value": 750, "unit": "rpm"}
